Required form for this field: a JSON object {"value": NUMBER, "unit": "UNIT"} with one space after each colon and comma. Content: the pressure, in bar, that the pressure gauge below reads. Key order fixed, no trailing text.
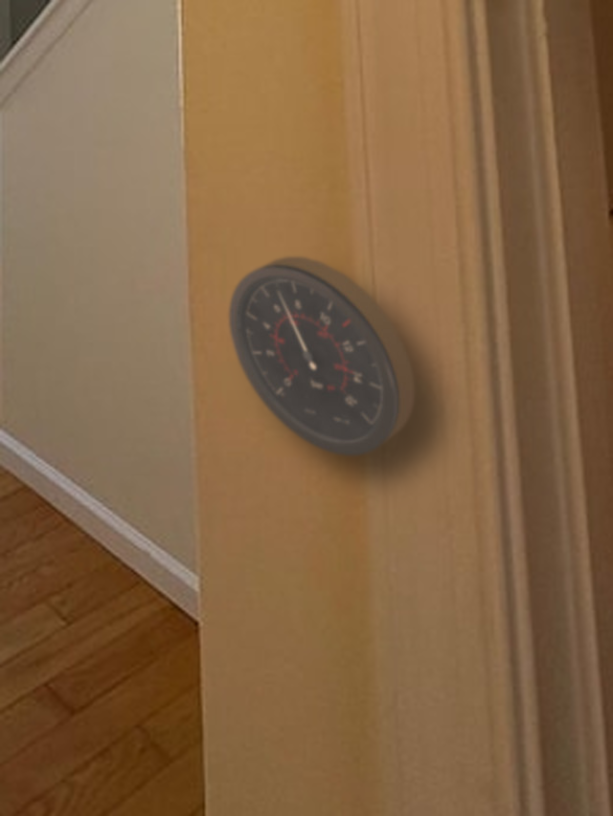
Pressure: {"value": 7, "unit": "bar"}
